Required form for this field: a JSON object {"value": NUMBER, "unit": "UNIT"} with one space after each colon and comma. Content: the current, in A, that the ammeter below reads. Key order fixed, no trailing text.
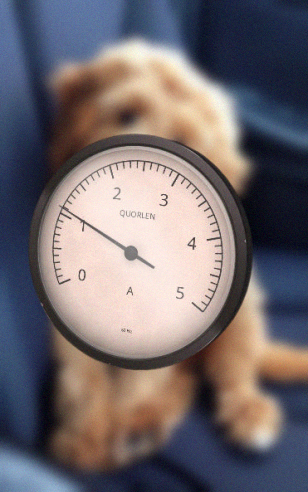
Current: {"value": 1.1, "unit": "A"}
